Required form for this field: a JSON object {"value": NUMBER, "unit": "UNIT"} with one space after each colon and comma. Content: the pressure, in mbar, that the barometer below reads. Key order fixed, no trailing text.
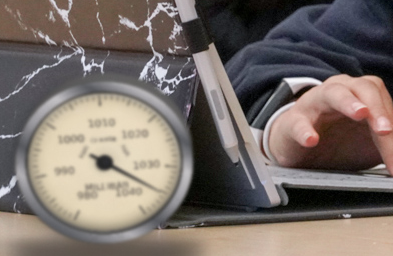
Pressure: {"value": 1035, "unit": "mbar"}
